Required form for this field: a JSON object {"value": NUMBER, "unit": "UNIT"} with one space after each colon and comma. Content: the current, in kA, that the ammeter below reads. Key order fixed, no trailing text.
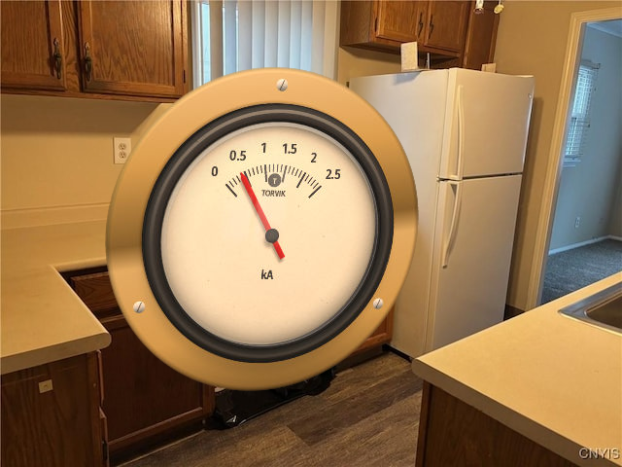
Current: {"value": 0.4, "unit": "kA"}
